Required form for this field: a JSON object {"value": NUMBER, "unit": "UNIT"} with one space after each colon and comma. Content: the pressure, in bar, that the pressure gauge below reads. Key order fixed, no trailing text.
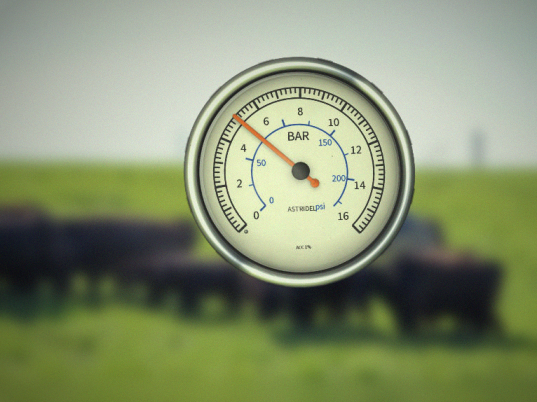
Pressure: {"value": 5, "unit": "bar"}
